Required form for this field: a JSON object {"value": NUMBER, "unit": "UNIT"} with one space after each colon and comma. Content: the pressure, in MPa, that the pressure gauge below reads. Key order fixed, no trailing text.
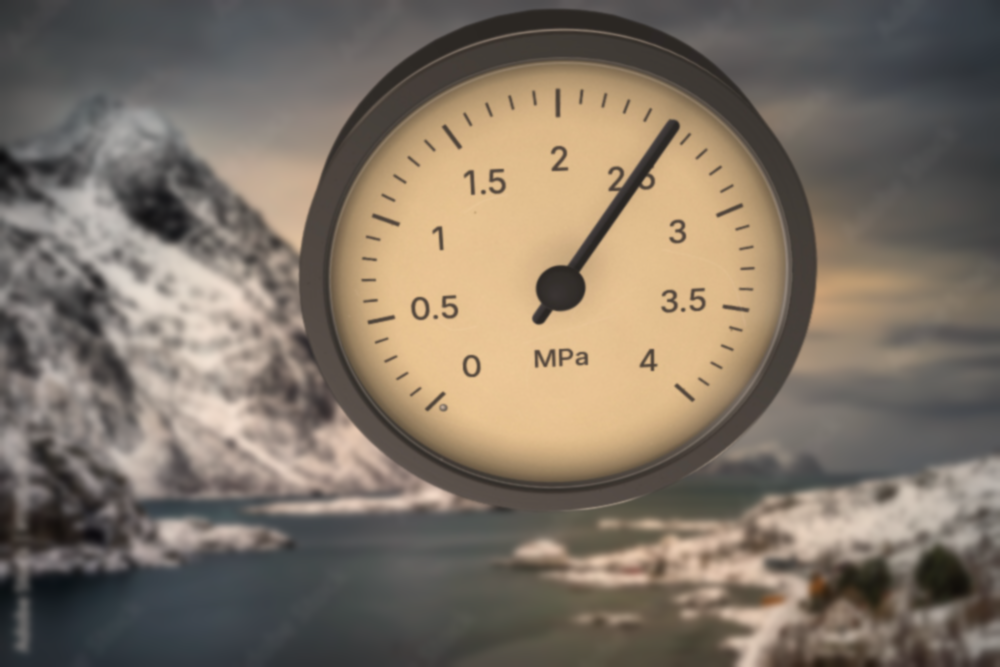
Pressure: {"value": 2.5, "unit": "MPa"}
